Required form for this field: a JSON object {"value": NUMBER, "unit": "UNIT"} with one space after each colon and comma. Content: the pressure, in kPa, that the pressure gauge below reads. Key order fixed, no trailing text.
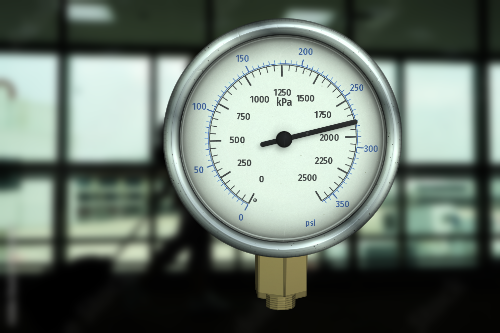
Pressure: {"value": 1900, "unit": "kPa"}
